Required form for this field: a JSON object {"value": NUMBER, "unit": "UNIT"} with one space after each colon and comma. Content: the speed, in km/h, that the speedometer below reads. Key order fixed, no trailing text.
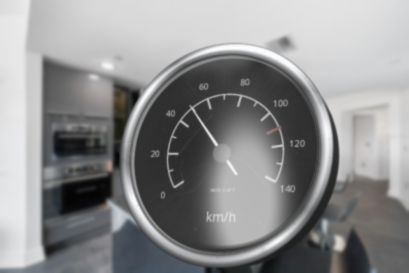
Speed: {"value": 50, "unit": "km/h"}
